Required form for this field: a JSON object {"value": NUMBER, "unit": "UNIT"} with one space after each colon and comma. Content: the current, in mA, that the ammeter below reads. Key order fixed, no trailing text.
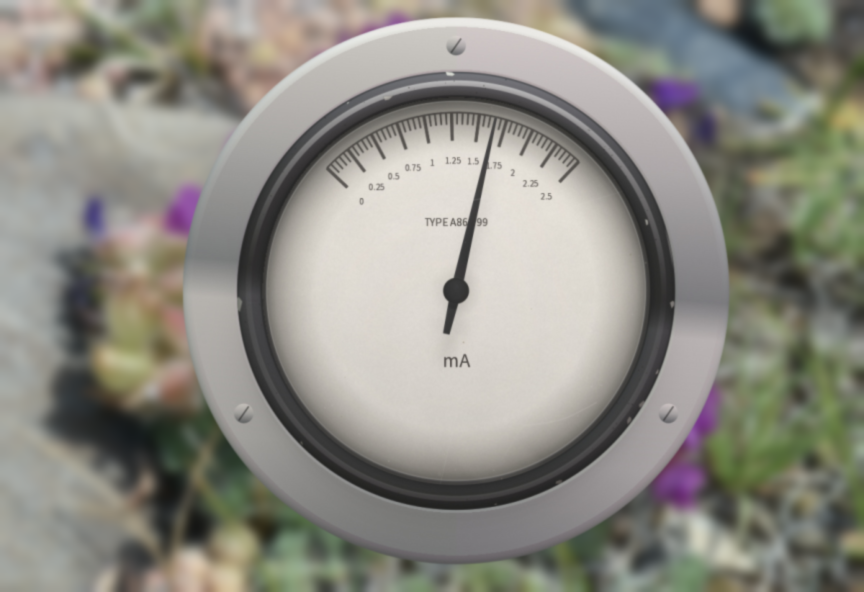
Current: {"value": 1.65, "unit": "mA"}
